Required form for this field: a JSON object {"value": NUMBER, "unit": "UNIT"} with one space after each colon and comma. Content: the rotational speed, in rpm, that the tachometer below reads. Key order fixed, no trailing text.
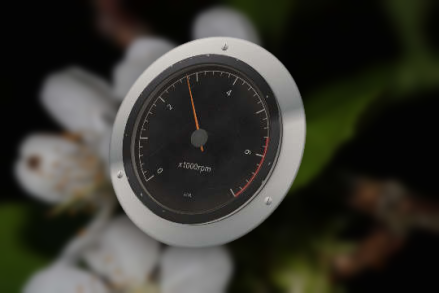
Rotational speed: {"value": 2800, "unit": "rpm"}
